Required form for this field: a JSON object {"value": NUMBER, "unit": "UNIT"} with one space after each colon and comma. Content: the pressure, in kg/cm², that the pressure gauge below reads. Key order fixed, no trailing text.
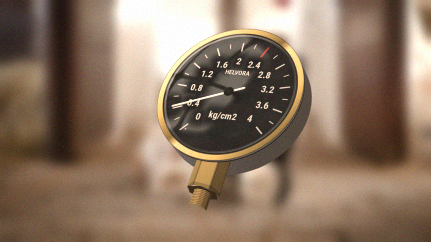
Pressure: {"value": 0.4, "unit": "kg/cm²"}
